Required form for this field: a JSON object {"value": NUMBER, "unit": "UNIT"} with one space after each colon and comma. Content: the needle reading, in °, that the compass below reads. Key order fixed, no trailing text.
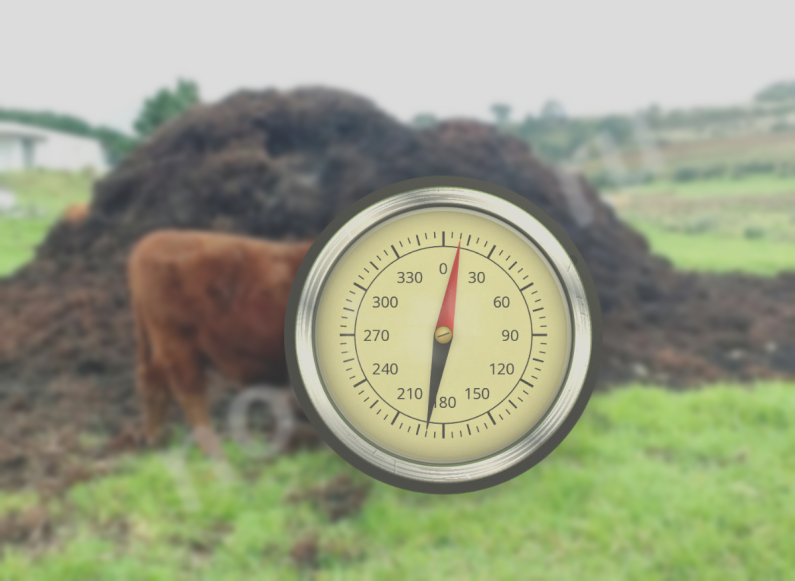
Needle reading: {"value": 10, "unit": "°"}
